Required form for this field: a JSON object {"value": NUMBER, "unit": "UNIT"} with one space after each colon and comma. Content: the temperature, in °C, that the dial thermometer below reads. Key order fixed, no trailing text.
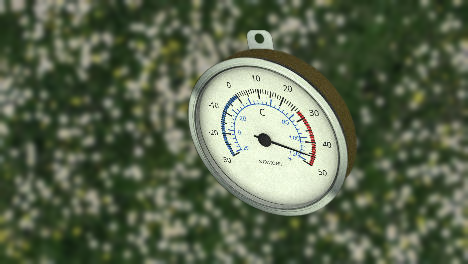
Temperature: {"value": 45, "unit": "°C"}
